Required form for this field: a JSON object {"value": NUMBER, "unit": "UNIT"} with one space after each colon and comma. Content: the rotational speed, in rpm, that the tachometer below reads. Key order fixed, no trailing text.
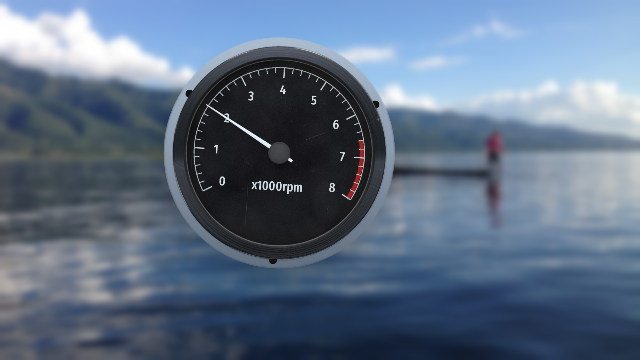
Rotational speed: {"value": 2000, "unit": "rpm"}
